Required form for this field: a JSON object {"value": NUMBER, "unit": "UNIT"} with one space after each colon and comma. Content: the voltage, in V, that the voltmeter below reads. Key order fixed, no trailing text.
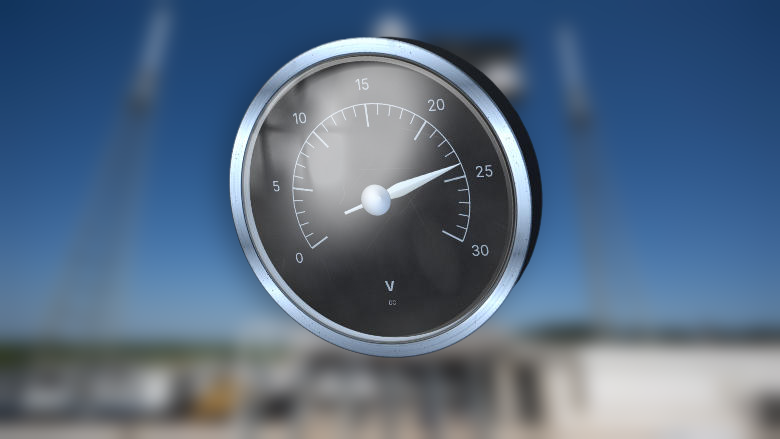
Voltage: {"value": 24, "unit": "V"}
